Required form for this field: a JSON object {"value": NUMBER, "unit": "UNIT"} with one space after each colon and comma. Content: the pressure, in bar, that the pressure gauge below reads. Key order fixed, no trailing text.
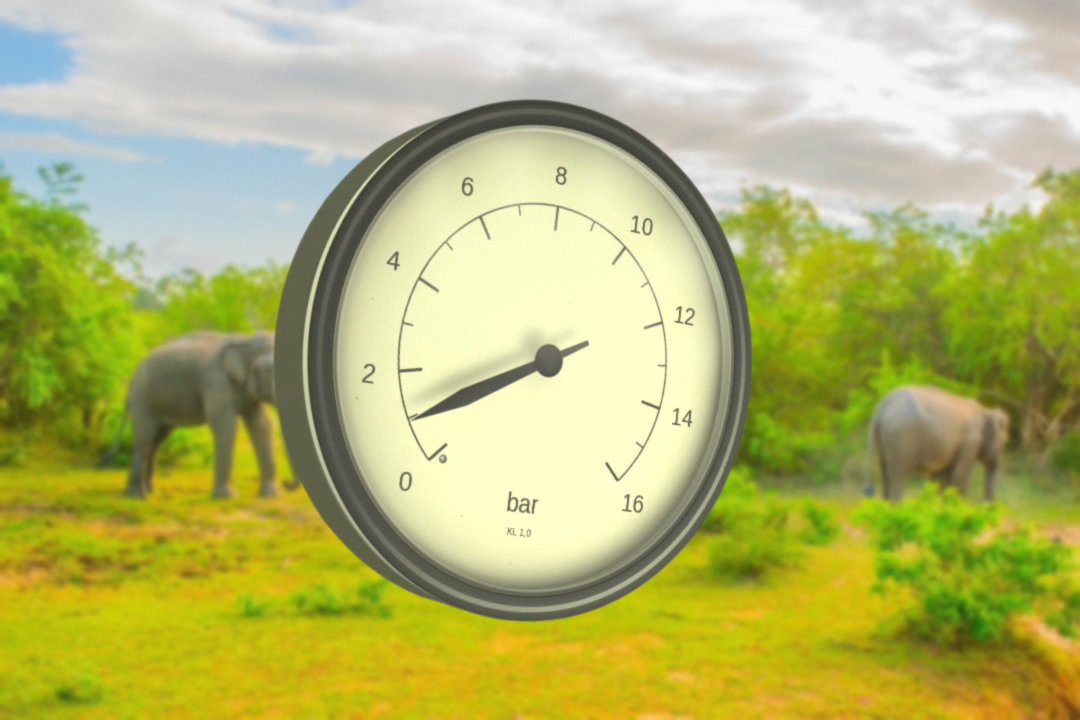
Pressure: {"value": 1, "unit": "bar"}
